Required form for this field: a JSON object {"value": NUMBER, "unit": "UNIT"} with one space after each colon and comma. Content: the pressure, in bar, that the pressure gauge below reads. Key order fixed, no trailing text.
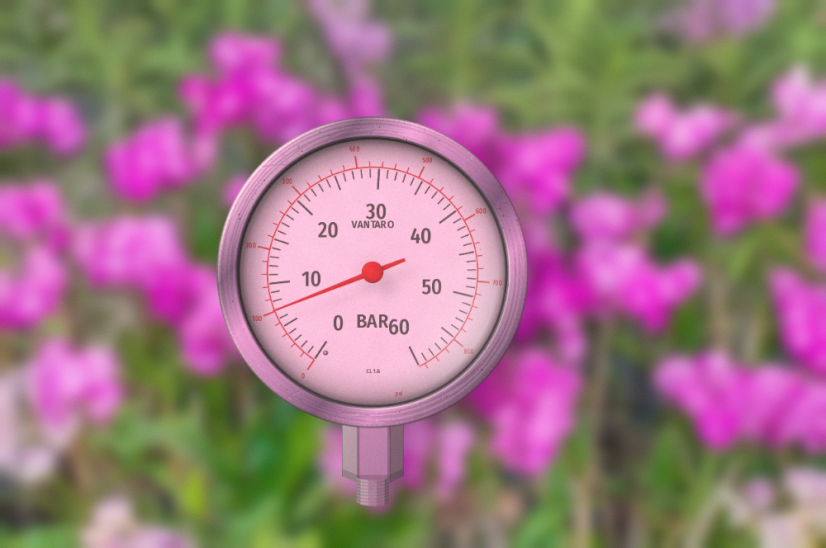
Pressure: {"value": 7, "unit": "bar"}
